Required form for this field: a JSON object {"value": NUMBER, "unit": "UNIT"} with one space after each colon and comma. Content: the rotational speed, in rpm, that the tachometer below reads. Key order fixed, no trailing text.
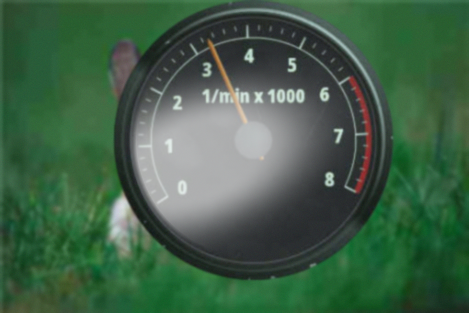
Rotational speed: {"value": 3300, "unit": "rpm"}
